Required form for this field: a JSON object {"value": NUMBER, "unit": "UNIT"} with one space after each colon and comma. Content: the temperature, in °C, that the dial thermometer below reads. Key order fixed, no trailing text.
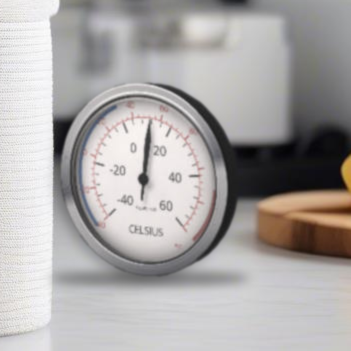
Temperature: {"value": 12, "unit": "°C"}
